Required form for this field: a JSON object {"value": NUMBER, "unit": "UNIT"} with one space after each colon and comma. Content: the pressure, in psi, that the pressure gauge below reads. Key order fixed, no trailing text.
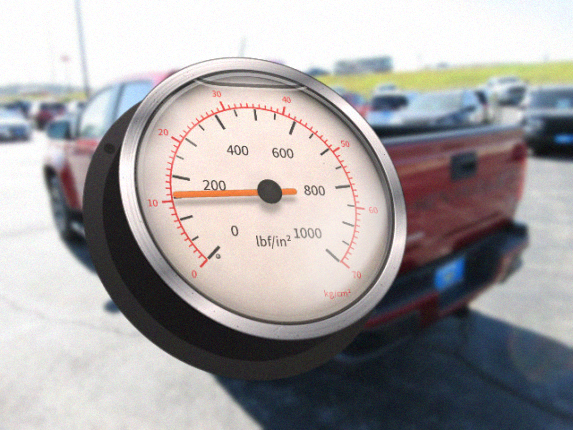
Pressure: {"value": 150, "unit": "psi"}
